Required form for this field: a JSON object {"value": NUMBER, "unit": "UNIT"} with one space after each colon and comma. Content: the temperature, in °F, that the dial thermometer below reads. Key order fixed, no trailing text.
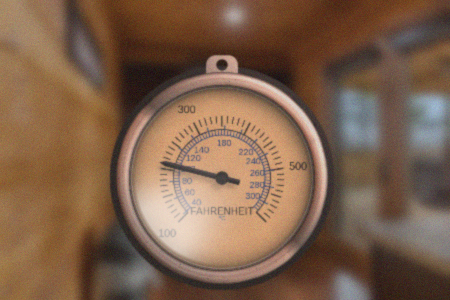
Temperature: {"value": 210, "unit": "°F"}
